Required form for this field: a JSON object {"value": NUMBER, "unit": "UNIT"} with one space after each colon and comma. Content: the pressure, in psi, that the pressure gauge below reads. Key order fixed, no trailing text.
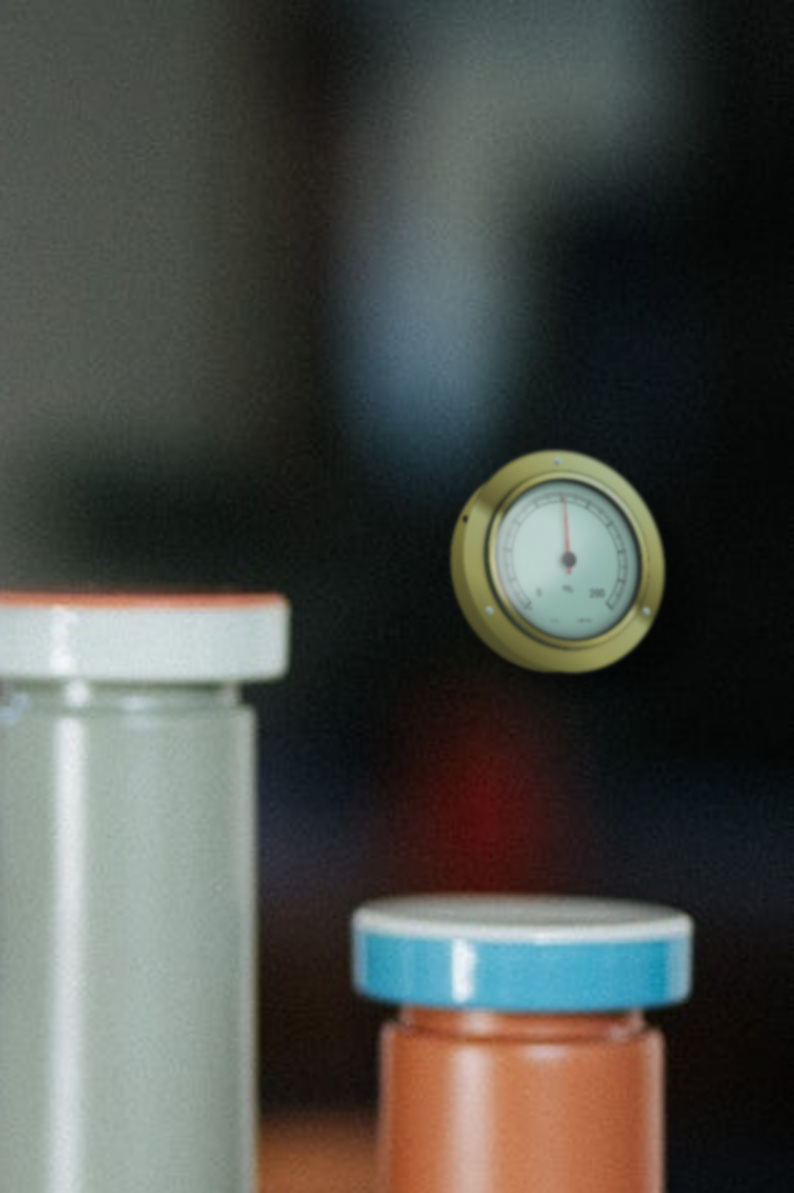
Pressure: {"value": 100, "unit": "psi"}
